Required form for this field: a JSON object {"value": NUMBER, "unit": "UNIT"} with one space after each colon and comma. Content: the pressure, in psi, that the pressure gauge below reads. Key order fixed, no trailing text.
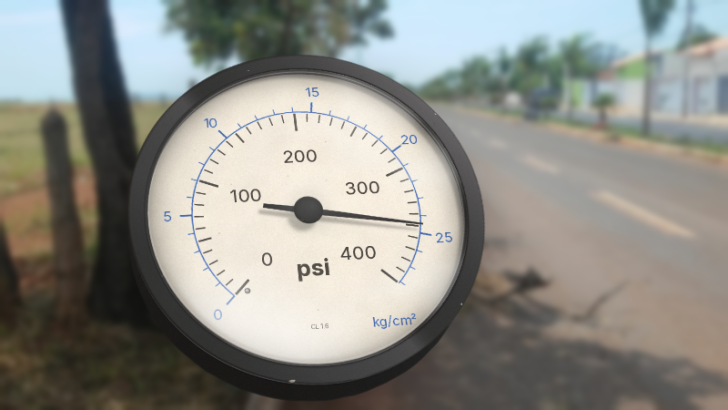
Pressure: {"value": 350, "unit": "psi"}
